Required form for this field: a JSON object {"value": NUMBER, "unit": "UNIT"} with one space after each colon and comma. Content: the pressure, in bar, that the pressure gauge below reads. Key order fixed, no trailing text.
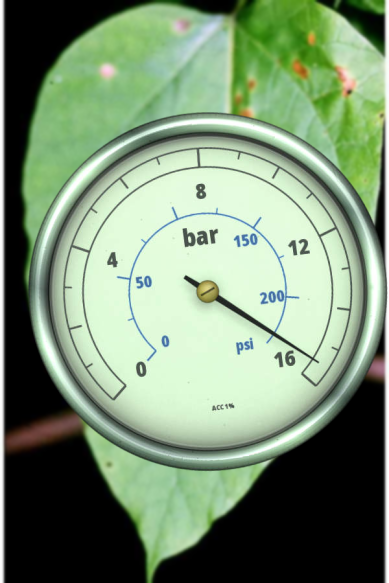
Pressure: {"value": 15.5, "unit": "bar"}
